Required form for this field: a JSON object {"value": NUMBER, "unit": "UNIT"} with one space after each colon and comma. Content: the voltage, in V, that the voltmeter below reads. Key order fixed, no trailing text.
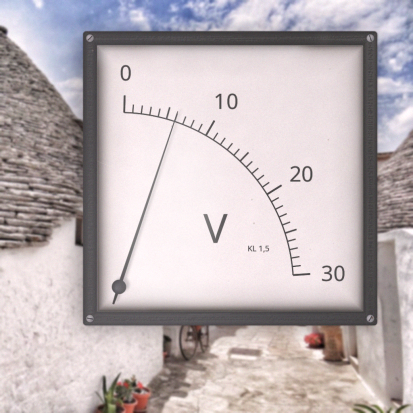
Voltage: {"value": 6, "unit": "V"}
